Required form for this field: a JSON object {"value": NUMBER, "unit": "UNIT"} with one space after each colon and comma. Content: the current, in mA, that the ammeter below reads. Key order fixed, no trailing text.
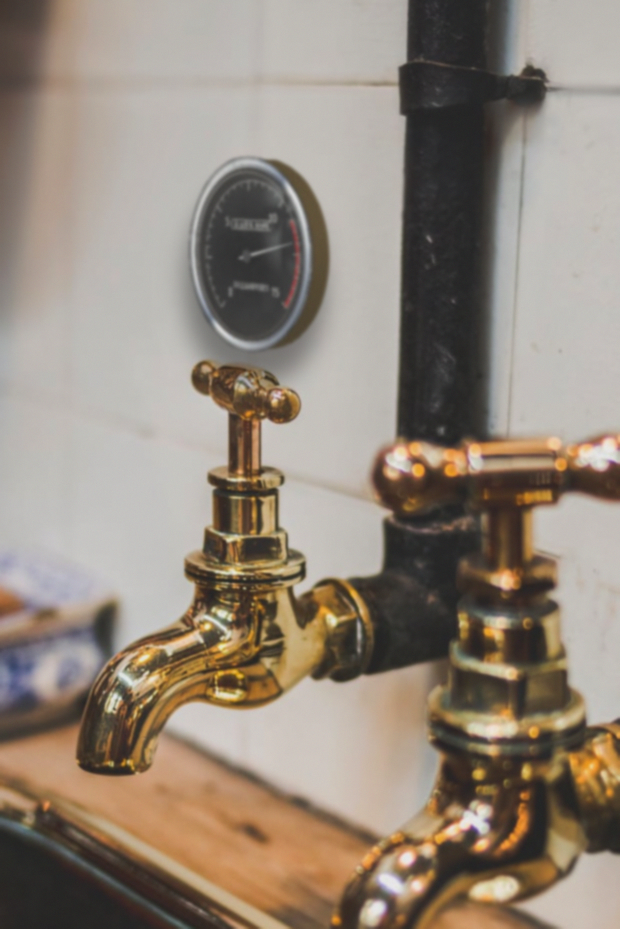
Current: {"value": 12, "unit": "mA"}
